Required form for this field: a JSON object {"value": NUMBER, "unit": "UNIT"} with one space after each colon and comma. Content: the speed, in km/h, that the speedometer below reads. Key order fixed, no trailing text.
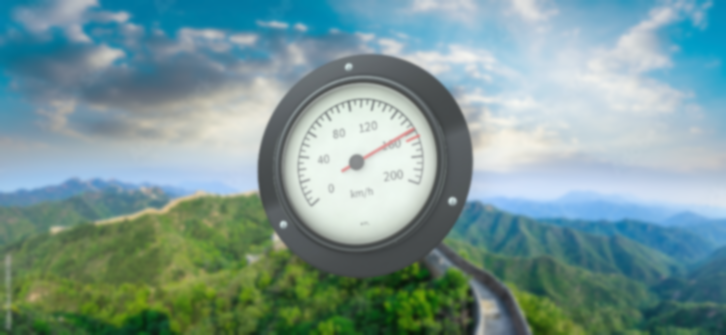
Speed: {"value": 160, "unit": "km/h"}
